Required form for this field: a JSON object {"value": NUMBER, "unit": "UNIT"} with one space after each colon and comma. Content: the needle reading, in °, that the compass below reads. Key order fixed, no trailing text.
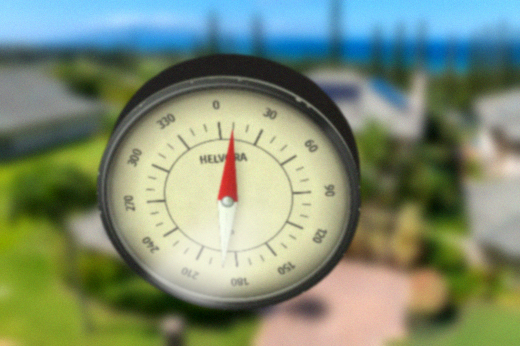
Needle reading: {"value": 10, "unit": "°"}
